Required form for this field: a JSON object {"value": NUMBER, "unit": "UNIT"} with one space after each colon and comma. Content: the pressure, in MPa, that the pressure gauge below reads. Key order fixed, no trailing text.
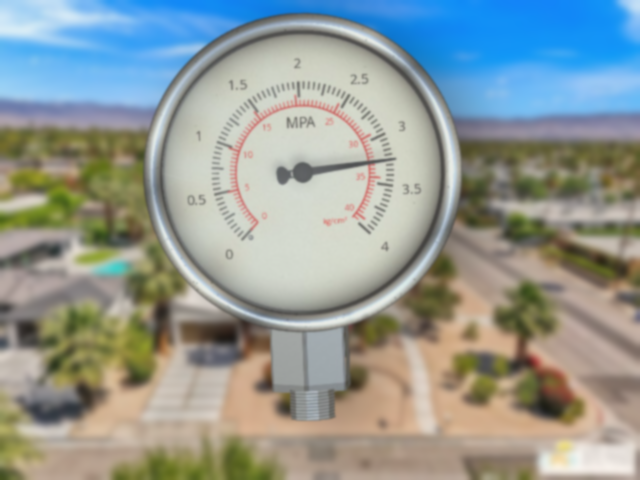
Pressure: {"value": 3.25, "unit": "MPa"}
